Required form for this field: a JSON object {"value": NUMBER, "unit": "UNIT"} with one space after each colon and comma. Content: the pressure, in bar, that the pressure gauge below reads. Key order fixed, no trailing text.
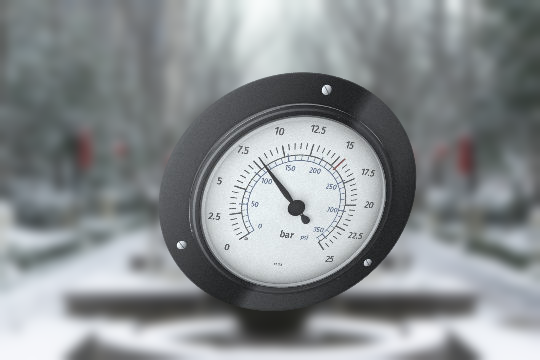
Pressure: {"value": 8, "unit": "bar"}
